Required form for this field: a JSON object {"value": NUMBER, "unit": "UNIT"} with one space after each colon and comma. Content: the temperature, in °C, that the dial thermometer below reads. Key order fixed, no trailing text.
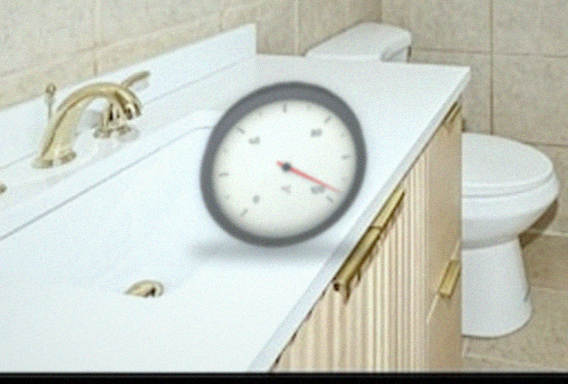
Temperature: {"value": 115, "unit": "°C"}
